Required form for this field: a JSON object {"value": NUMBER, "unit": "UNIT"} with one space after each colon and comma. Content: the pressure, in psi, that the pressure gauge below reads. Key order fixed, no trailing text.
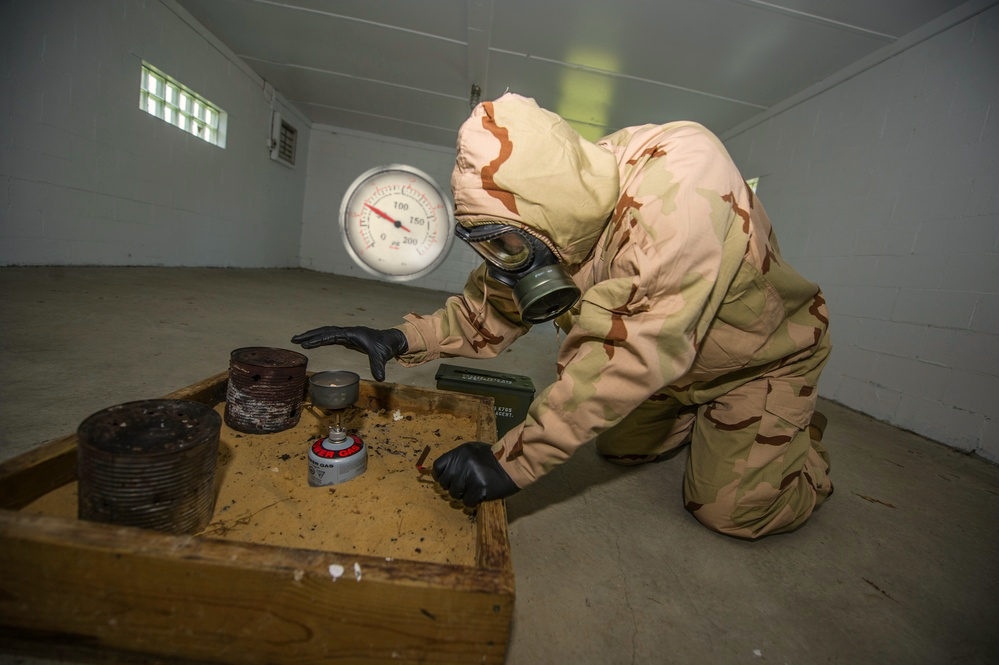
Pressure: {"value": 50, "unit": "psi"}
